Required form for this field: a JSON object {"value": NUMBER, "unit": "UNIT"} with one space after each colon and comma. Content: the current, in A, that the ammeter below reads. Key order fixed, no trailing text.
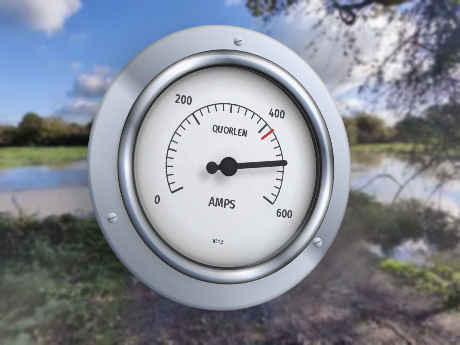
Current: {"value": 500, "unit": "A"}
